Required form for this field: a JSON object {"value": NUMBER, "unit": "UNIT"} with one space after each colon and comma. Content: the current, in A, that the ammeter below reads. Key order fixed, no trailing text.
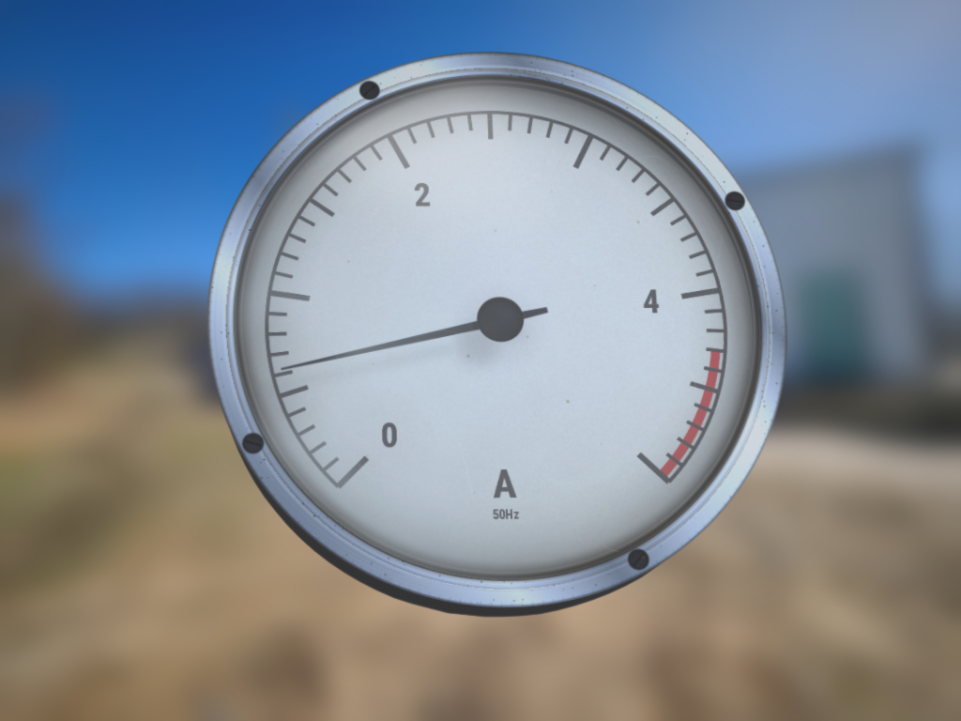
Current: {"value": 0.6, "unit": "A"}
